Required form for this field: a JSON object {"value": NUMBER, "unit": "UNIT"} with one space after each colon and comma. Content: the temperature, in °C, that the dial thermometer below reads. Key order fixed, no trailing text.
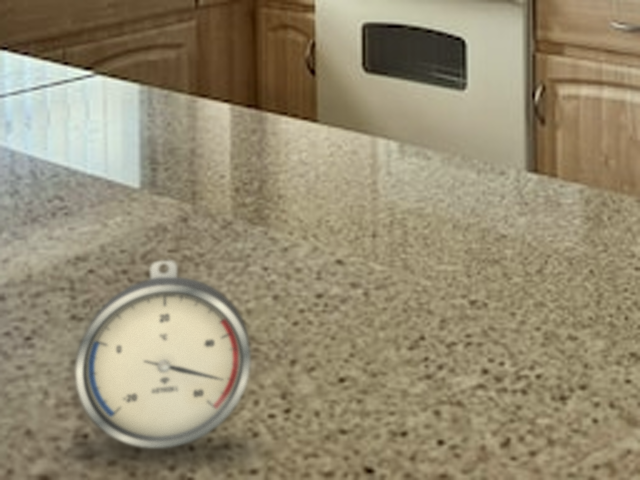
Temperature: {"value": 52, "unit": "°C"}
